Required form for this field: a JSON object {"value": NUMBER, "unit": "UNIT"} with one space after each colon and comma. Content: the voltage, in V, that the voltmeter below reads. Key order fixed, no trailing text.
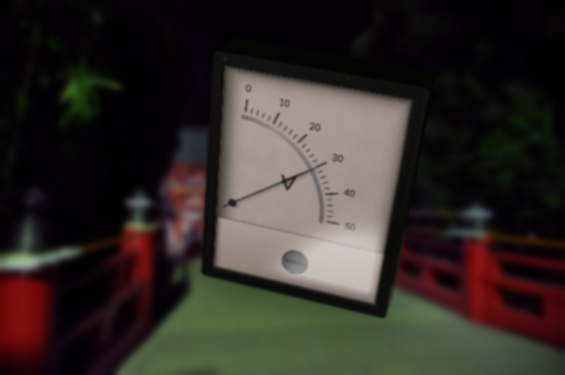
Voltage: {"value": 30, "unit": "V"}
